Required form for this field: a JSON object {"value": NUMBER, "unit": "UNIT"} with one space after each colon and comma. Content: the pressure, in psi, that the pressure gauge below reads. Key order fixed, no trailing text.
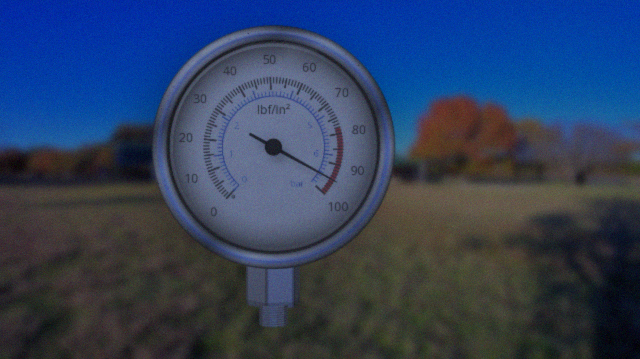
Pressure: {"value": 95, "unit": "psi"}
